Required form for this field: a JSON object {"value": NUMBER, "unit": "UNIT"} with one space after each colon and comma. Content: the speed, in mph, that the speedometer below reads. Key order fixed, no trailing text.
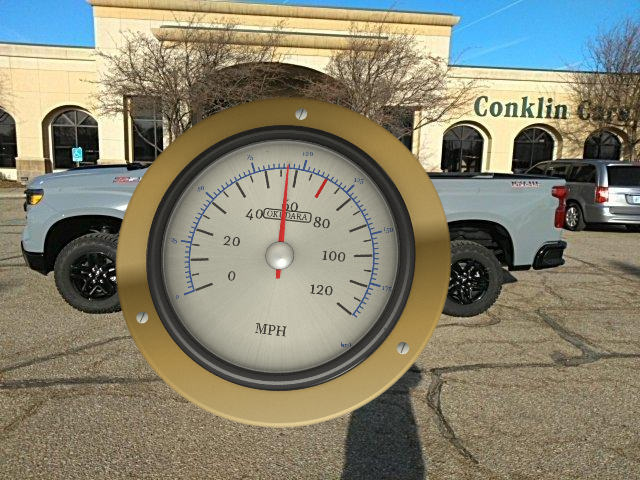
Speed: {"value": 57.5, "unit": "mph"}
